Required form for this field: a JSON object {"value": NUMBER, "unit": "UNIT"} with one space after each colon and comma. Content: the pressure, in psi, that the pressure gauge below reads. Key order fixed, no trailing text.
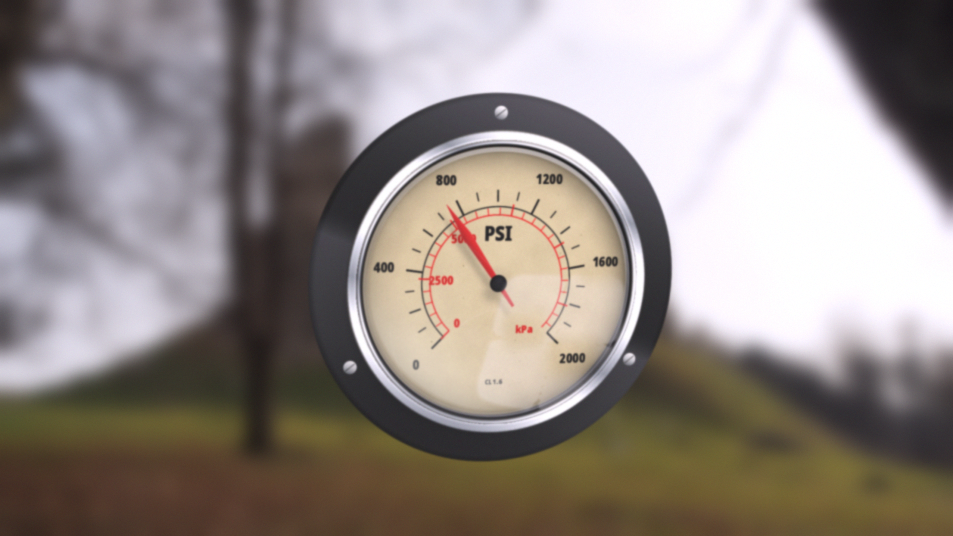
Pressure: {"value": 750, "unit": "psi"}
